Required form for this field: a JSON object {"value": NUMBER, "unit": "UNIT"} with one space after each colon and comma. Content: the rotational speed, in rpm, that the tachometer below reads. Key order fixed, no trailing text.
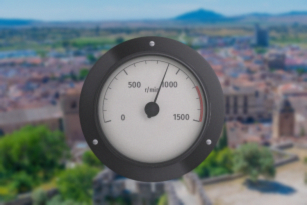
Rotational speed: {"value": 900, "unit": "rpm"}
